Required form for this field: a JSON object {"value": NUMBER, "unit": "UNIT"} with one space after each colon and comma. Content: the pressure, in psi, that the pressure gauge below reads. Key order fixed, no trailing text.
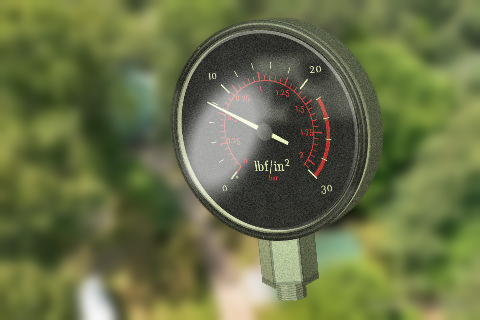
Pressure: {"value": 8, "unit": "psi"}
